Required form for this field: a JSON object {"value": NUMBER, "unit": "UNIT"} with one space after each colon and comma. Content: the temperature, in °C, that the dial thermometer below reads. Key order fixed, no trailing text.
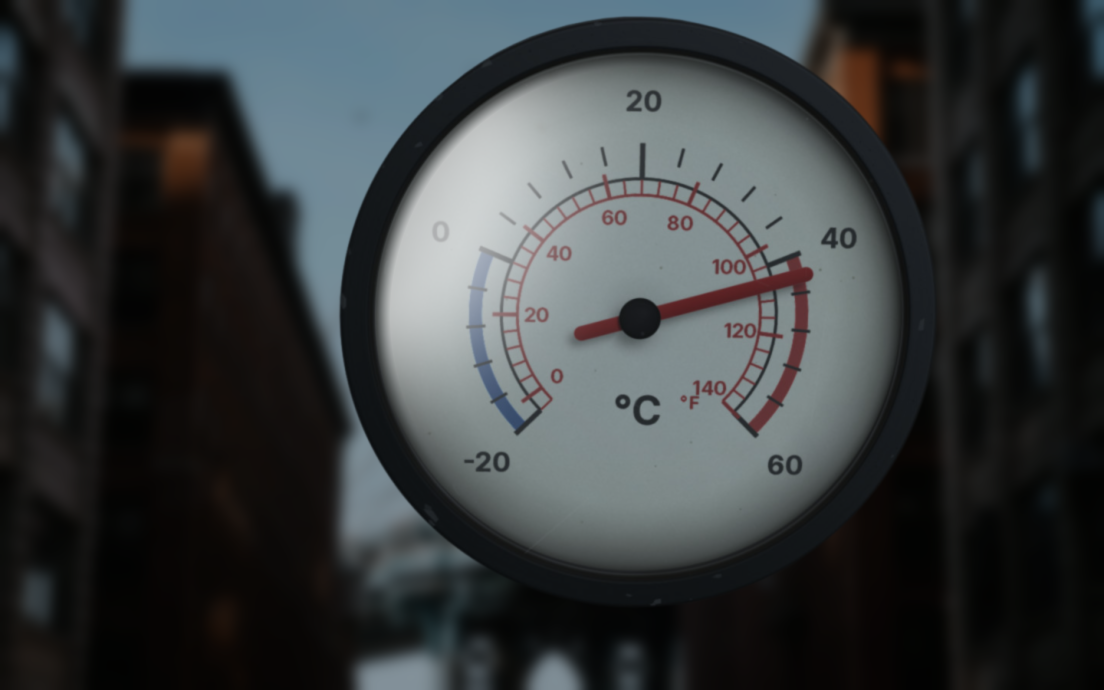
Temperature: {"value": 42, "unit": "°C"}
